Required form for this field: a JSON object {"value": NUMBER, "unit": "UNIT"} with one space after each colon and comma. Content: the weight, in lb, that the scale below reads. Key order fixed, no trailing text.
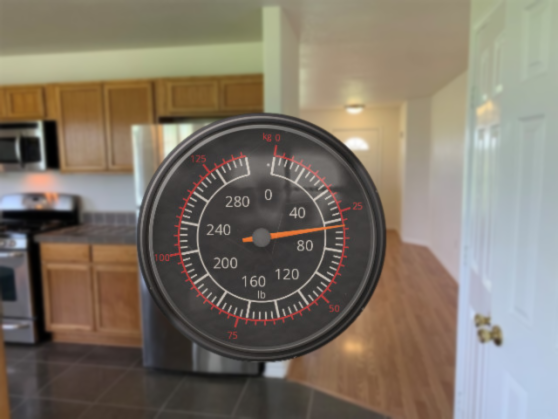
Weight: {"value": 64, "unit": "lb"}
